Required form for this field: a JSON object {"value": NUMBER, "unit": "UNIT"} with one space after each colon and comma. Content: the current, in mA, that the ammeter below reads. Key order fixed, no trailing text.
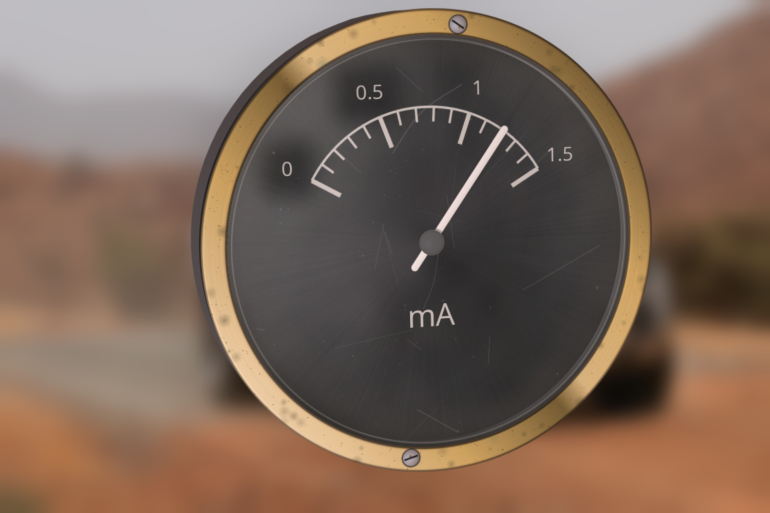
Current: {"value": 1.2, "unit": "mA"}
